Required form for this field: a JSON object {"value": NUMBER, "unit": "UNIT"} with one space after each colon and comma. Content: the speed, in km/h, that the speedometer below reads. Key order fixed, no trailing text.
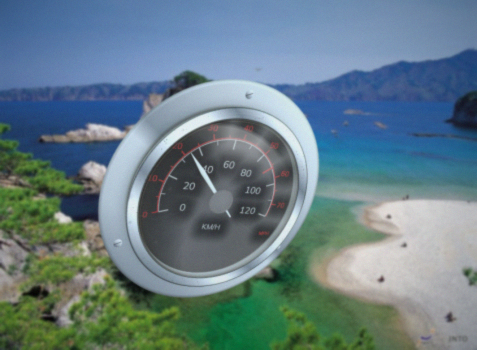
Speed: {"value": 35, "unit": "km/h"}
